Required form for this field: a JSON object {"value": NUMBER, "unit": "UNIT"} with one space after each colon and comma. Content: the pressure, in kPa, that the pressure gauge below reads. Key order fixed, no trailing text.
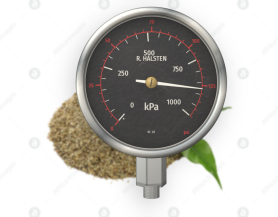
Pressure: {"value": 875, "unit": "kPa"}
